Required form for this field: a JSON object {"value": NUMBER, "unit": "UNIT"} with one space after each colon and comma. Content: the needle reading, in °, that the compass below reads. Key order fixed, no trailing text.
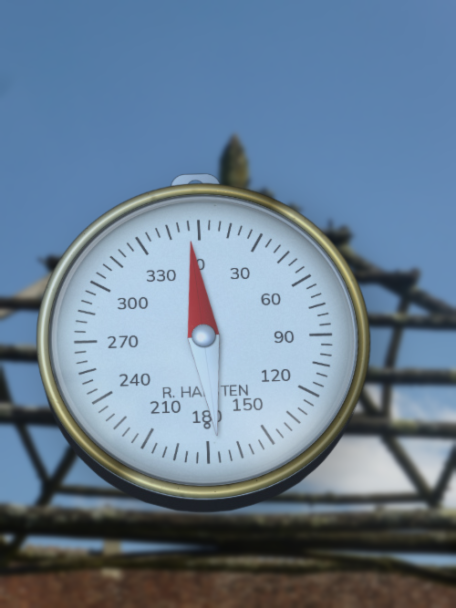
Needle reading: {"value": 355, "unit": "°"}
